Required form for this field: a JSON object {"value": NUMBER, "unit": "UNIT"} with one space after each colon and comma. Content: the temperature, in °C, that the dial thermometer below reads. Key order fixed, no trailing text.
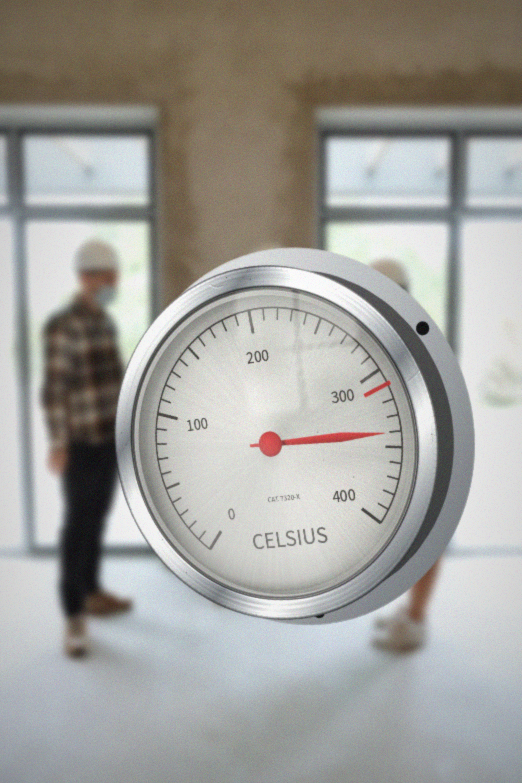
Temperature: {"value": 340, "unit": "°C"}
